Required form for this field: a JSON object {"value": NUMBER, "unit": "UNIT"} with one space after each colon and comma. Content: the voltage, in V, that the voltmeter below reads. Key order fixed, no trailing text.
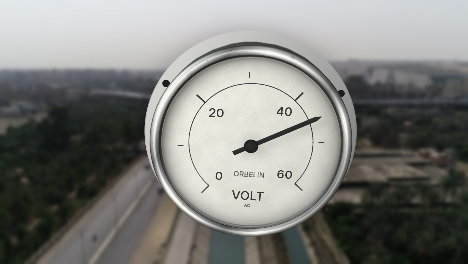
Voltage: {"value": 45, "unit": "V"}
